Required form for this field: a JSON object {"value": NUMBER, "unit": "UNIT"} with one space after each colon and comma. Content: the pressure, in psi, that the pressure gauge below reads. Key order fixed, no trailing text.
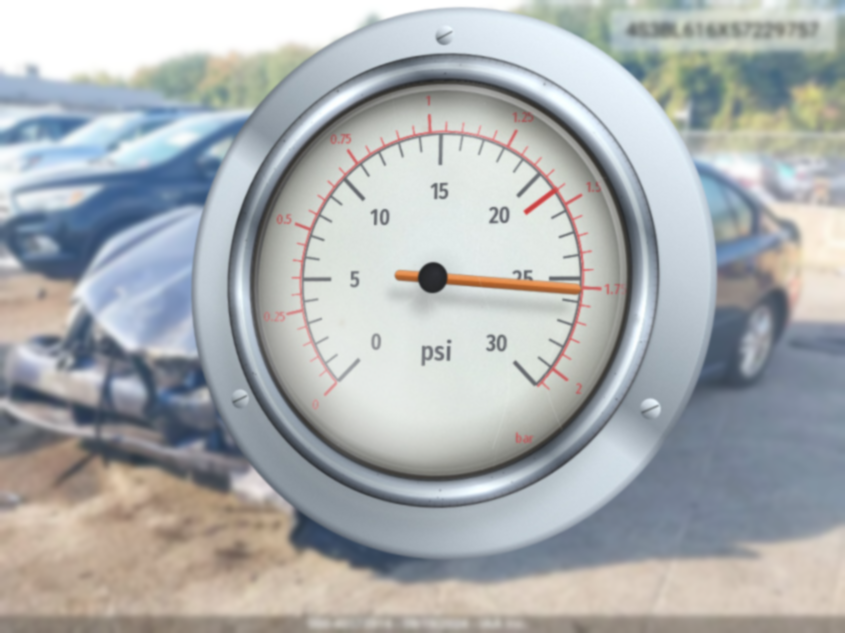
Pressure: {"value": 25.5, "unit": "psi"}
